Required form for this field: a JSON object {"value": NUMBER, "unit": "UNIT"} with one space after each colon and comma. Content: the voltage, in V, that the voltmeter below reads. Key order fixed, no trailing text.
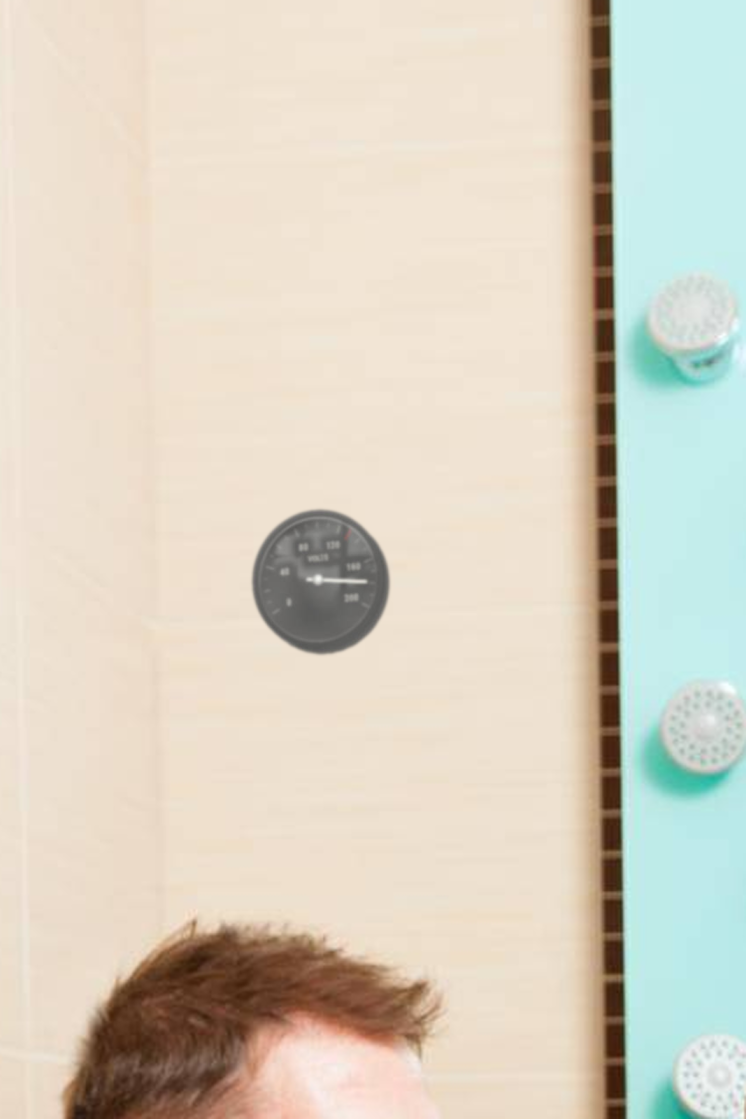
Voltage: {"value": 180, "unit": "V"}
